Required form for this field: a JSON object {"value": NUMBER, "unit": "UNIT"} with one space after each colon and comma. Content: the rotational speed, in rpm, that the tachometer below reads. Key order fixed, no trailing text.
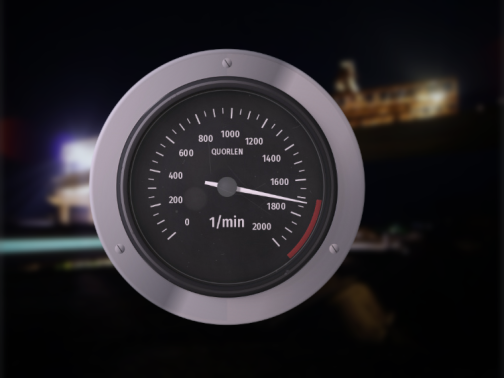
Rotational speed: {"value": 1725, "unit": "rpm"}
